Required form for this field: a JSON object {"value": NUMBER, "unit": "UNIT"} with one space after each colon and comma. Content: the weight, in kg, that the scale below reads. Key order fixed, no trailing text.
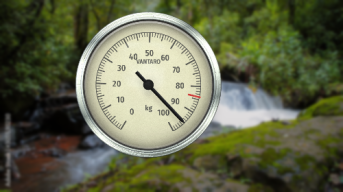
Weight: {"value": 95, "unit": "kg"}
